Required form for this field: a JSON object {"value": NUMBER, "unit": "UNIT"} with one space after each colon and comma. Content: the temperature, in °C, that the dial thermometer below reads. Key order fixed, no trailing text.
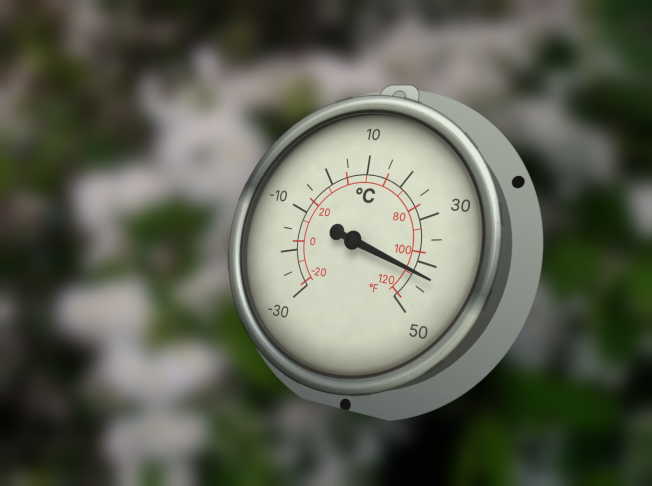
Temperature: {"value": 42.5, "unit": "°C"}
